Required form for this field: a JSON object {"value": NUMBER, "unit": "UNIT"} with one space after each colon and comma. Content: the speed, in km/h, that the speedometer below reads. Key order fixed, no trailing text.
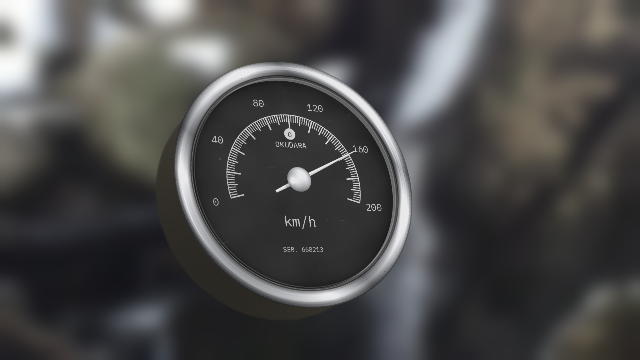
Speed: {"value": 160, "unit": "km/h"}
